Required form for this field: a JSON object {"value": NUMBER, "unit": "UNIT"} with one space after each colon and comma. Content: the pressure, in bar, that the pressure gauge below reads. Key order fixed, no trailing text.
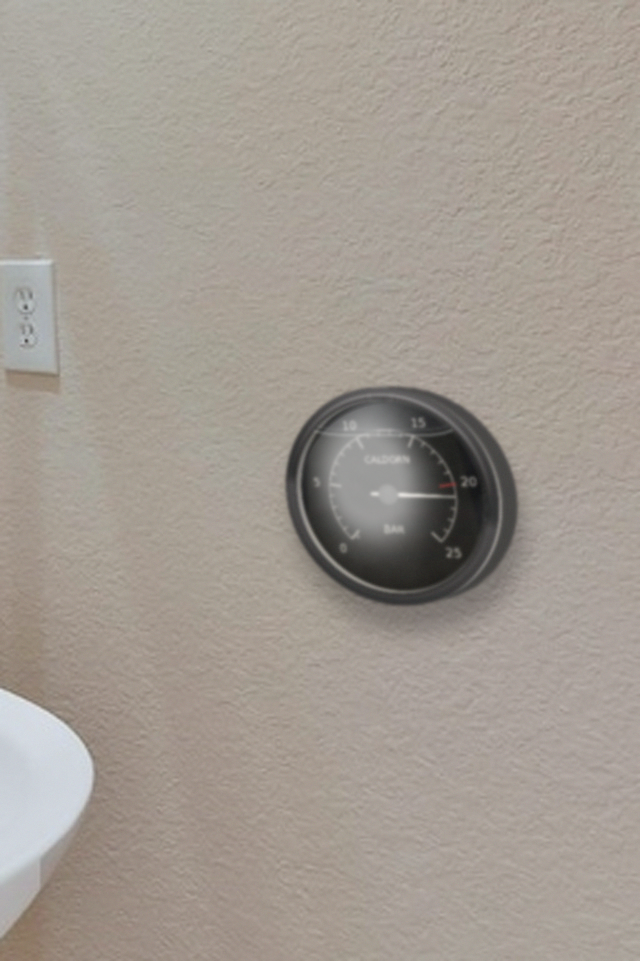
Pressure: {"value": 21, "unit": "bar"}
